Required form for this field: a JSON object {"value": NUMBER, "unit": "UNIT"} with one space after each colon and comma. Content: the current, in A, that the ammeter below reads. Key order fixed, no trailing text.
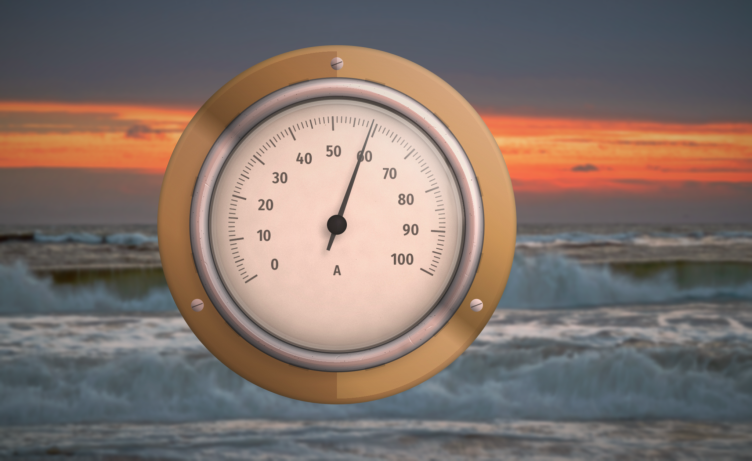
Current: {"value": 59, "unit": "A"}
